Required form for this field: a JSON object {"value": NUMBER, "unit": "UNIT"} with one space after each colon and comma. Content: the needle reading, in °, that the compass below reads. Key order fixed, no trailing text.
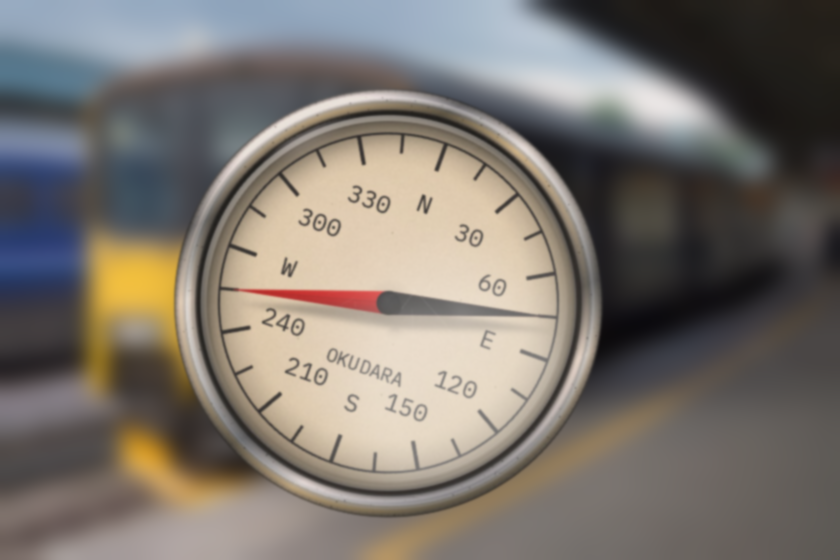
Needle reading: {"value": 255, "unit": "°"}
